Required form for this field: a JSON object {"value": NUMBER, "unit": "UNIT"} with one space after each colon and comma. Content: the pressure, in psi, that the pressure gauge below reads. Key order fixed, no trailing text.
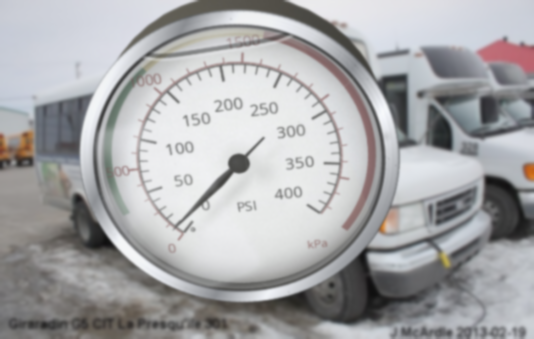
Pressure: {"value": 10, "unit": "psi"}
